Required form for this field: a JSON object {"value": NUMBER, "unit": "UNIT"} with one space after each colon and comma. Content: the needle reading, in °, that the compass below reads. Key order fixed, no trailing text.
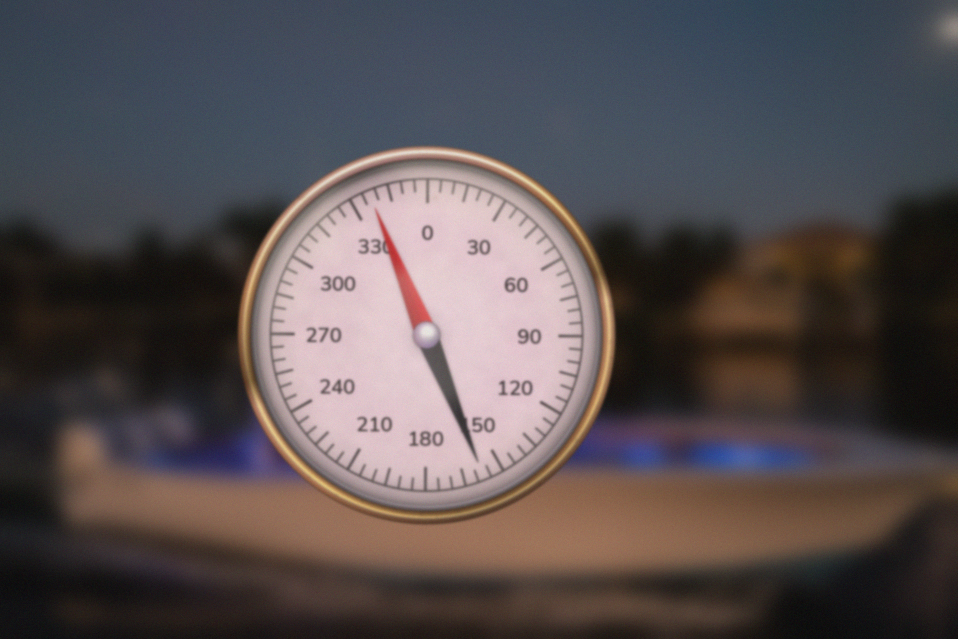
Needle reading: {"value": 337.5, "unit": "°"}
